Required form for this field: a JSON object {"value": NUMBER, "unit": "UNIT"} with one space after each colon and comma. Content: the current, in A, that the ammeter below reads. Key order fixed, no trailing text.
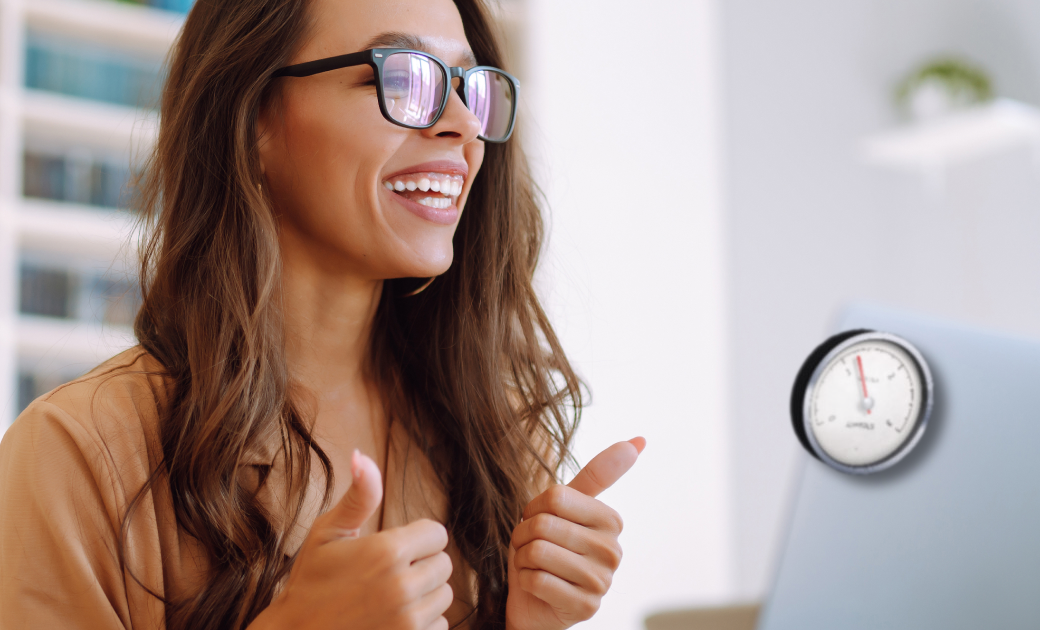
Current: {"value": 1.2, "unit": "A"}
